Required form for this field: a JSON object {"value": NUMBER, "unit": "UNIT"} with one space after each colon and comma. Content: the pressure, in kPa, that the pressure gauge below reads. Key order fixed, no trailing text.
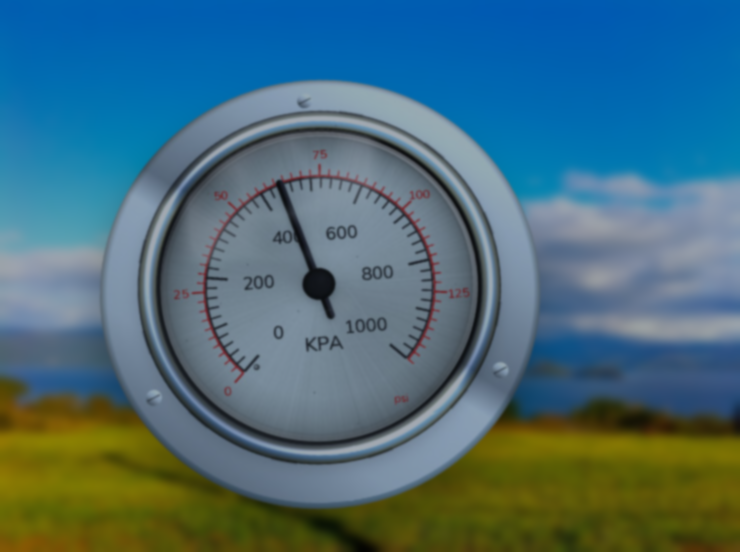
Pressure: {"value": 440, "unit": "kPa"}
